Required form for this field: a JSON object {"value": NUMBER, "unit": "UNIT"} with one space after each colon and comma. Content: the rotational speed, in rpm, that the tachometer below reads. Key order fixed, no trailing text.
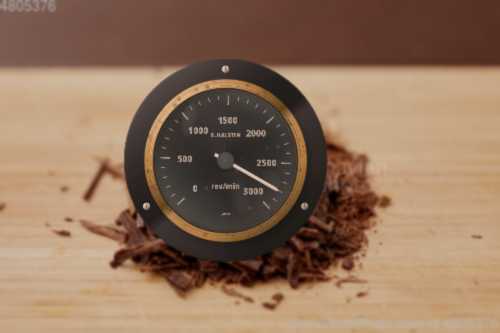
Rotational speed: {"value": 2800, "unit": "rpm"}
